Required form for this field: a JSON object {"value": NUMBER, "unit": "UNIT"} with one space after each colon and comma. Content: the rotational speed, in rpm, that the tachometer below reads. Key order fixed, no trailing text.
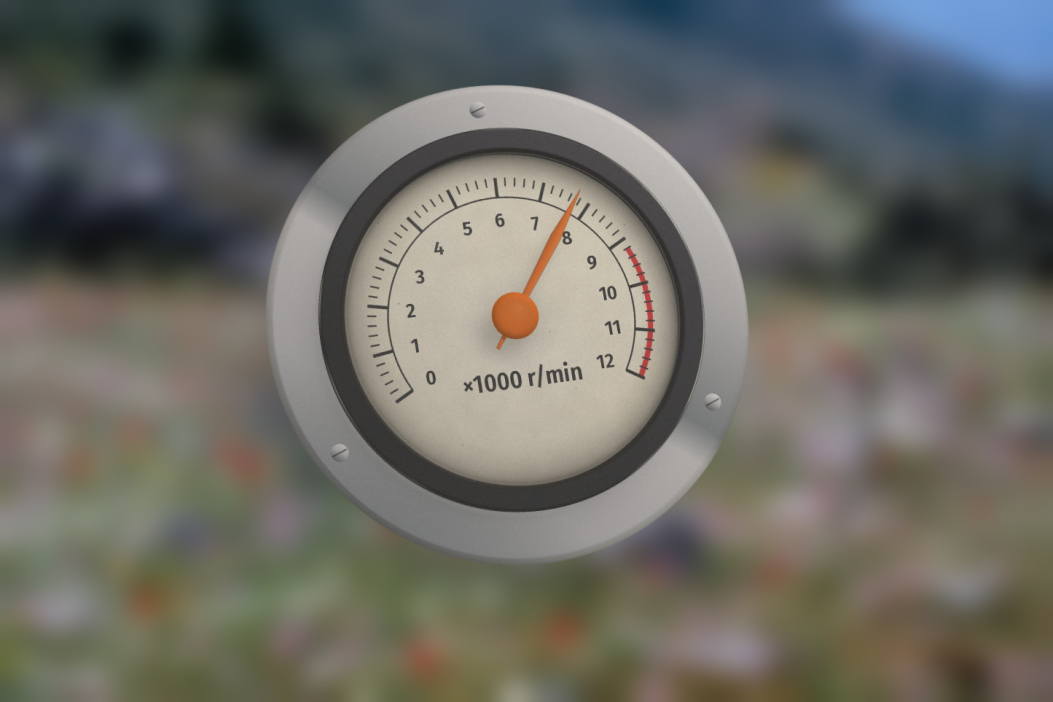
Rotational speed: {"value": 7700, "unit": "rpm"}
